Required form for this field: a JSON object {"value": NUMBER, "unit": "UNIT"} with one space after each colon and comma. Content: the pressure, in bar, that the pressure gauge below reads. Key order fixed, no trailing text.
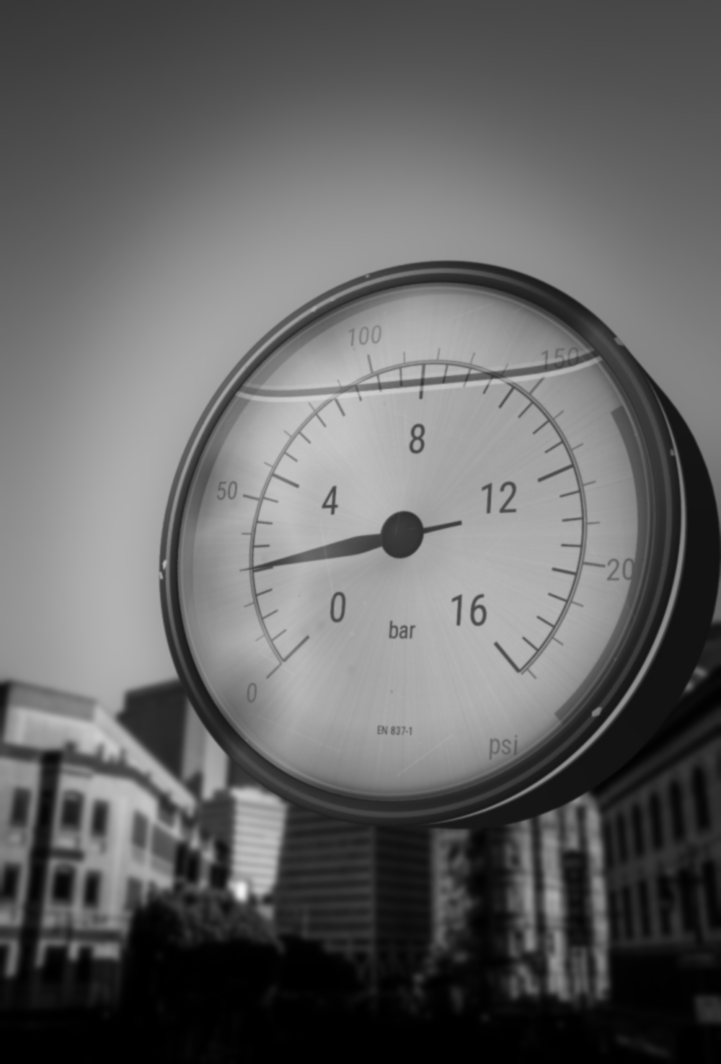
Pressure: {"value": 2, "unit": "bar"}
